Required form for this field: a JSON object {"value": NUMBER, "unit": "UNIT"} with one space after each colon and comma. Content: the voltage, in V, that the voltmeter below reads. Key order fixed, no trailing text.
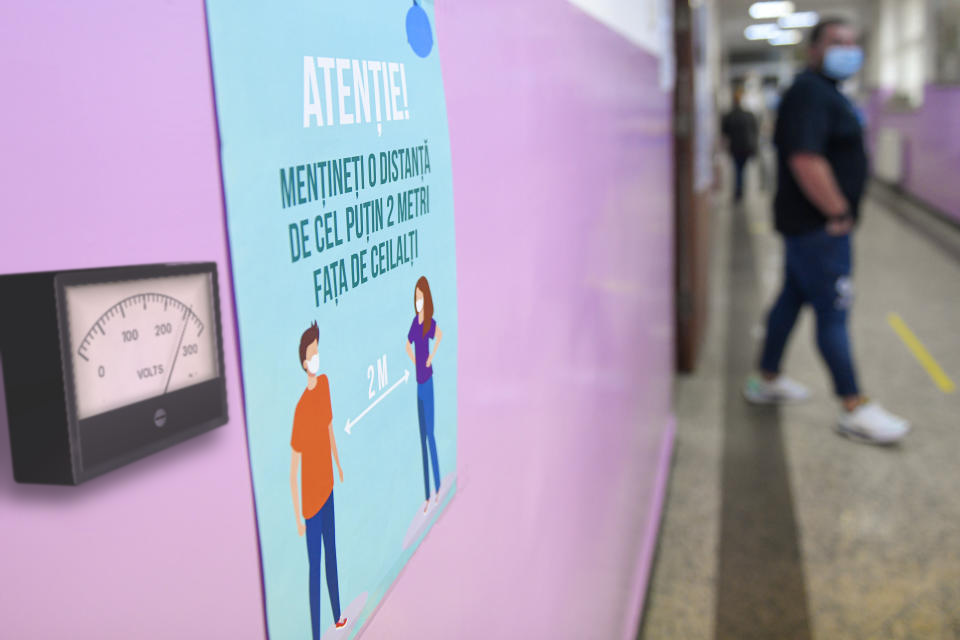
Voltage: {"value": 250, "unit": "V"}
